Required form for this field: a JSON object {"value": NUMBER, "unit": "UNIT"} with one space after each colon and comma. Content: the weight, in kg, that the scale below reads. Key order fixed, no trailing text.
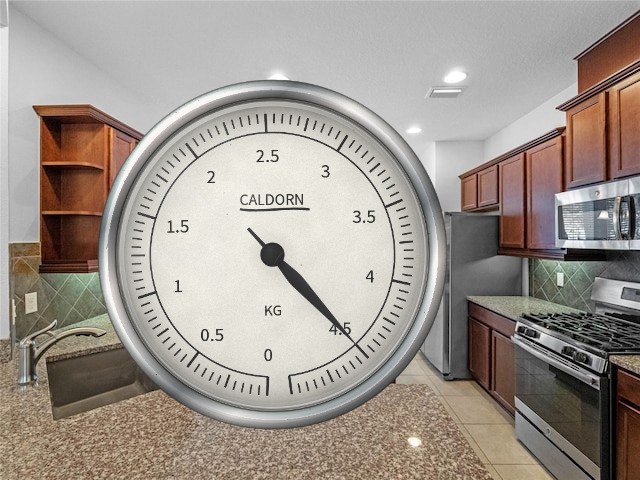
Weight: {"value": 4.5, "unit": "kg"}
